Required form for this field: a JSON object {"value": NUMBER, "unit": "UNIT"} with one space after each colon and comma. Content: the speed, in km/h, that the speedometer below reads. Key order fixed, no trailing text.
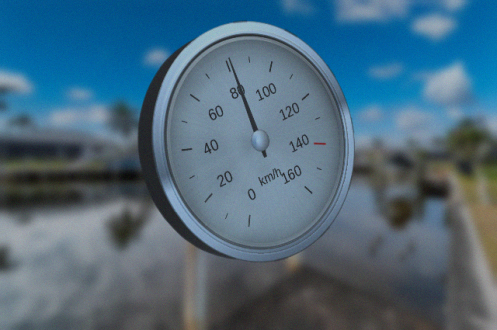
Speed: {"value": 80, "unit": "km/h"}
